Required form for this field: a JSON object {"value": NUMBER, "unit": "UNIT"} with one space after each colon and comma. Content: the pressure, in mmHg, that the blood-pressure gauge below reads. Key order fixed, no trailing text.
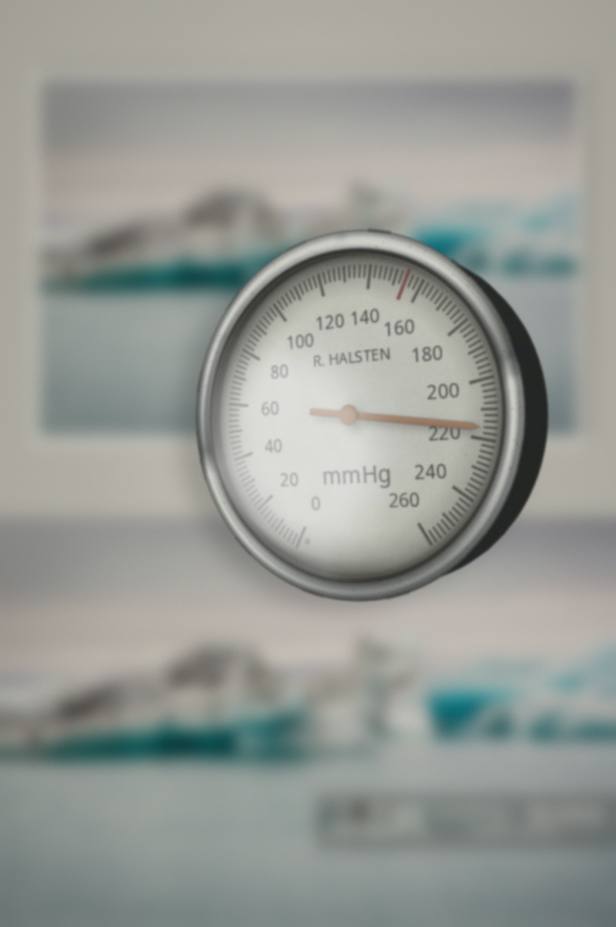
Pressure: {"value": 216, "unit": "mmHg"}
